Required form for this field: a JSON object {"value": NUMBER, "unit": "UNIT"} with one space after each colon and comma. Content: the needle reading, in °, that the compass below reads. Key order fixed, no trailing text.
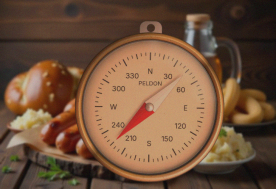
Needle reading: {"value": 225, "unit": "°"}
